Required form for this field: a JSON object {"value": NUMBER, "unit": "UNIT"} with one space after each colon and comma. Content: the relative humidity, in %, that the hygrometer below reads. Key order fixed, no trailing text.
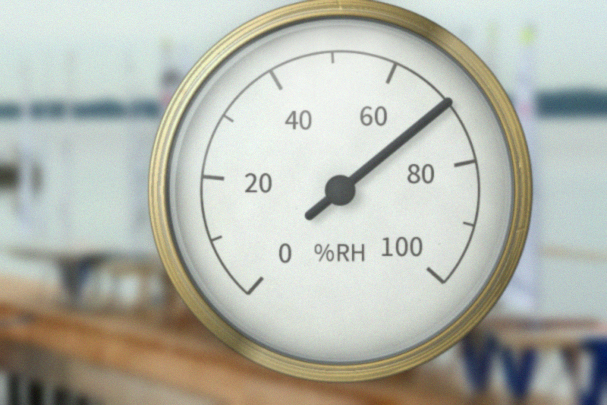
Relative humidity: {"value": 70, "unit": "%"}
